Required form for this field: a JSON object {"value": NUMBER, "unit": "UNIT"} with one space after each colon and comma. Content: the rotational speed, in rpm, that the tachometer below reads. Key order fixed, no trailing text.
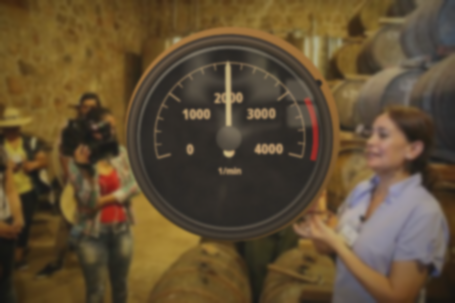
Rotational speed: {"value": 2000, "unit": "rpm"}
